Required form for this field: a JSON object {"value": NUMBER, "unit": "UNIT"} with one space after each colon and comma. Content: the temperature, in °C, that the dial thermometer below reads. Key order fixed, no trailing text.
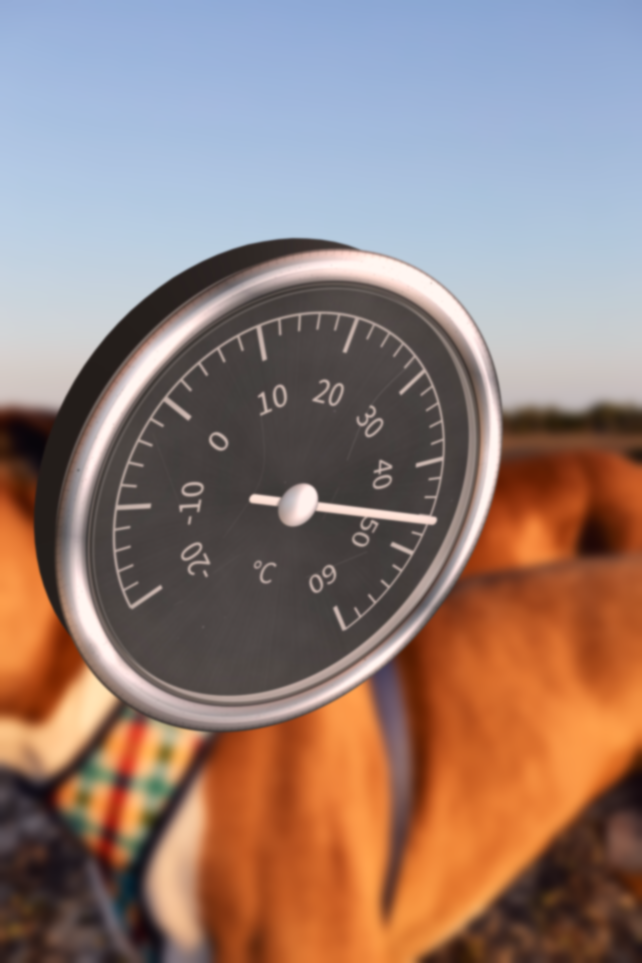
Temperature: {"value": 46, "unit": "°C"}
